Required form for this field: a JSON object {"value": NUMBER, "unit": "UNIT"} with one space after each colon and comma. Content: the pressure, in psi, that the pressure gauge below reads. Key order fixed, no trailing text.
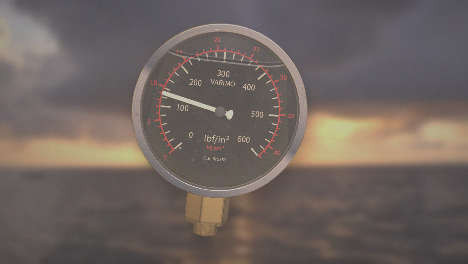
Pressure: {"value": 130, "unit": "psi"}
